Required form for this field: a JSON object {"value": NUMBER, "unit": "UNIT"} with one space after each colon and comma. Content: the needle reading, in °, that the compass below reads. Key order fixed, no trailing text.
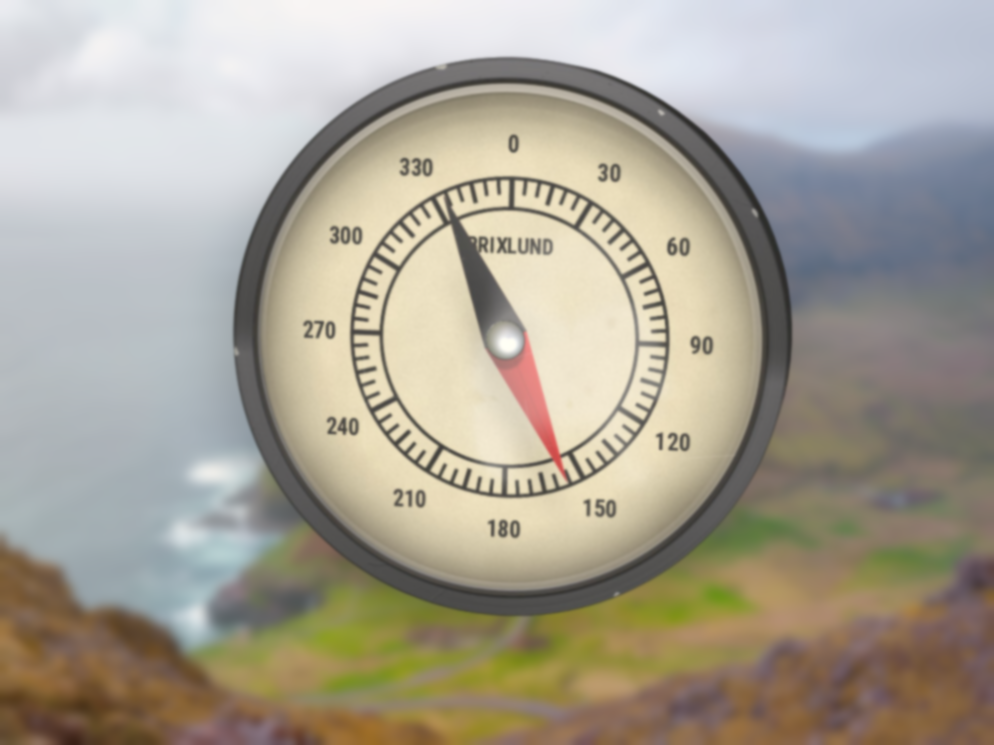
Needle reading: {"value": 155, "unit": "°"}
